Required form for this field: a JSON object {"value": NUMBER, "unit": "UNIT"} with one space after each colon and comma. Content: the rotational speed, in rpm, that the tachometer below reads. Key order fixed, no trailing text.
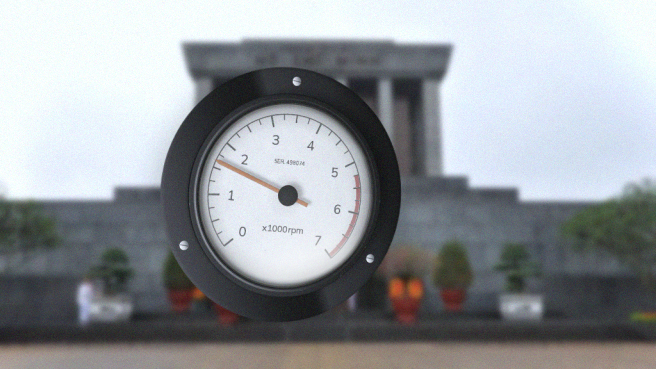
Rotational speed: {"value": 1625, "unit": "rpm"}
